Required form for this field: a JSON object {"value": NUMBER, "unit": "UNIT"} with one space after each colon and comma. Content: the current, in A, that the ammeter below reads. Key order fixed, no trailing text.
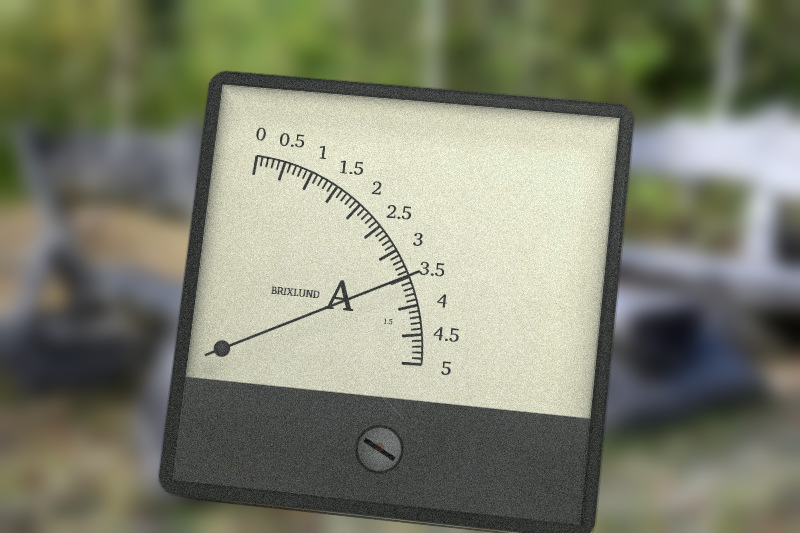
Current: {"value": 3.5, "unit": "A"}
